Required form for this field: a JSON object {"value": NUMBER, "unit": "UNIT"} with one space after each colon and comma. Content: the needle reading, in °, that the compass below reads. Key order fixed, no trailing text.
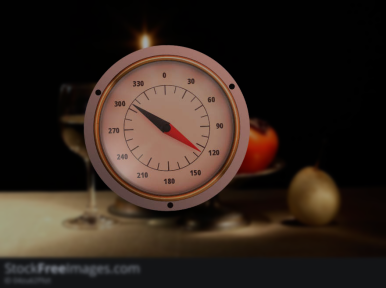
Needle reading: {"value": 127.5, "unit": "°"}
